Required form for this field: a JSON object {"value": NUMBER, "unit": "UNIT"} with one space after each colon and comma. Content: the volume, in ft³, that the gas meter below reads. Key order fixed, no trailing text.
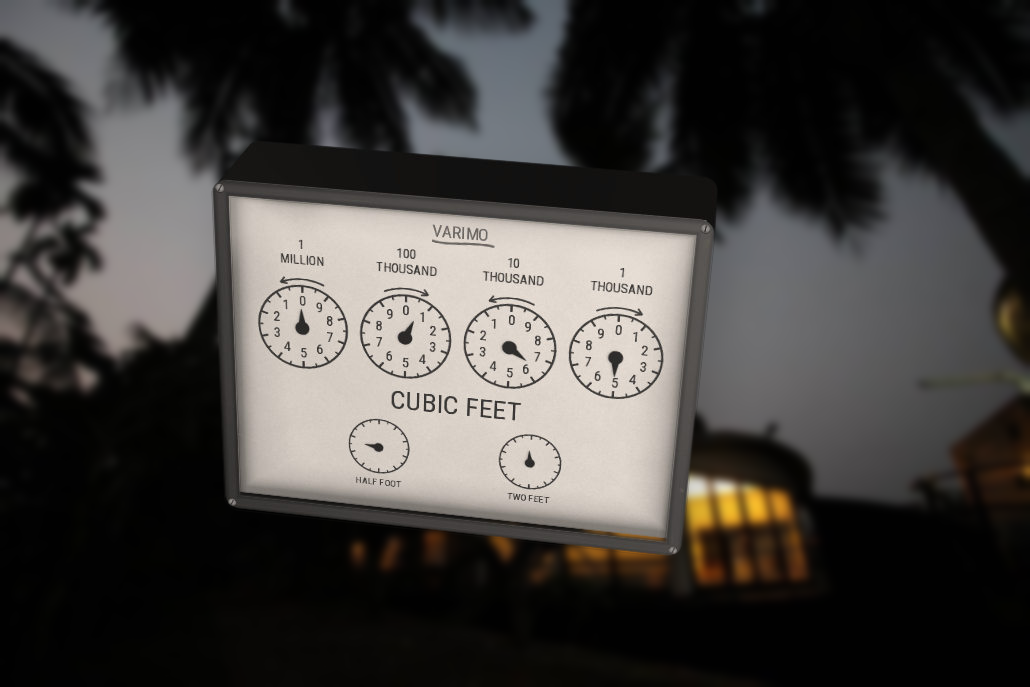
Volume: {"value": 6500, "unit": "ft³"}
